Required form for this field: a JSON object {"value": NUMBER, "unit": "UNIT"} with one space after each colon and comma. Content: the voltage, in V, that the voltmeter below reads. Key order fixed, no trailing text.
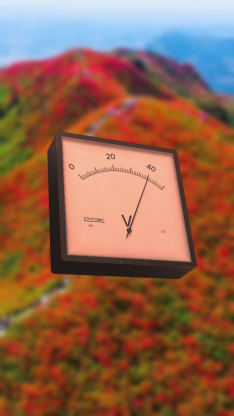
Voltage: {"value": 40, "unit": "V"}
